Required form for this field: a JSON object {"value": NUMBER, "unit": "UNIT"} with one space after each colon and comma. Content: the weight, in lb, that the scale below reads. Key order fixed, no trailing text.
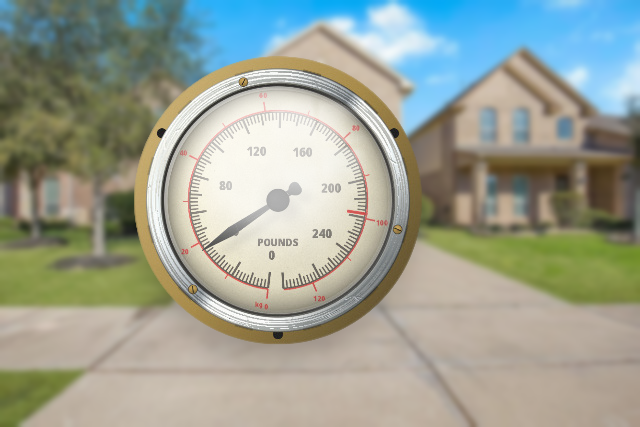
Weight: {"value": 40, "unit": "lb"}
